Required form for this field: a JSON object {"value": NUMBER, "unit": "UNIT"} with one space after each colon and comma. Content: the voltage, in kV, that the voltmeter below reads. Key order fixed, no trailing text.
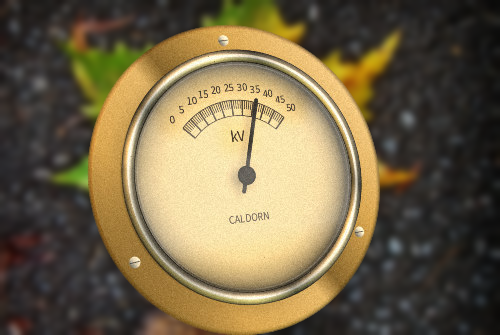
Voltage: {"value": 35, "unit": "kV"}
